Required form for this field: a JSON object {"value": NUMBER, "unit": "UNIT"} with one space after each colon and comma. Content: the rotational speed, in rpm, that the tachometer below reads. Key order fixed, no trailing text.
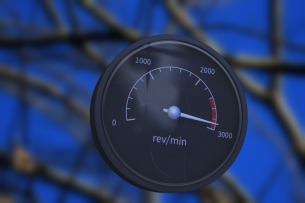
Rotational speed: {"value": 2900, "unit": "rpm"}
